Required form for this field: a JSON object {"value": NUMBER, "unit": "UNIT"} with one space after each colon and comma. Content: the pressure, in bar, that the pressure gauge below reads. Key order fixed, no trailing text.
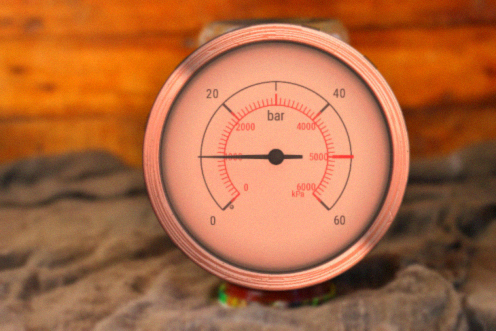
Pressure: {"value": 10, "unit": "bar"}
